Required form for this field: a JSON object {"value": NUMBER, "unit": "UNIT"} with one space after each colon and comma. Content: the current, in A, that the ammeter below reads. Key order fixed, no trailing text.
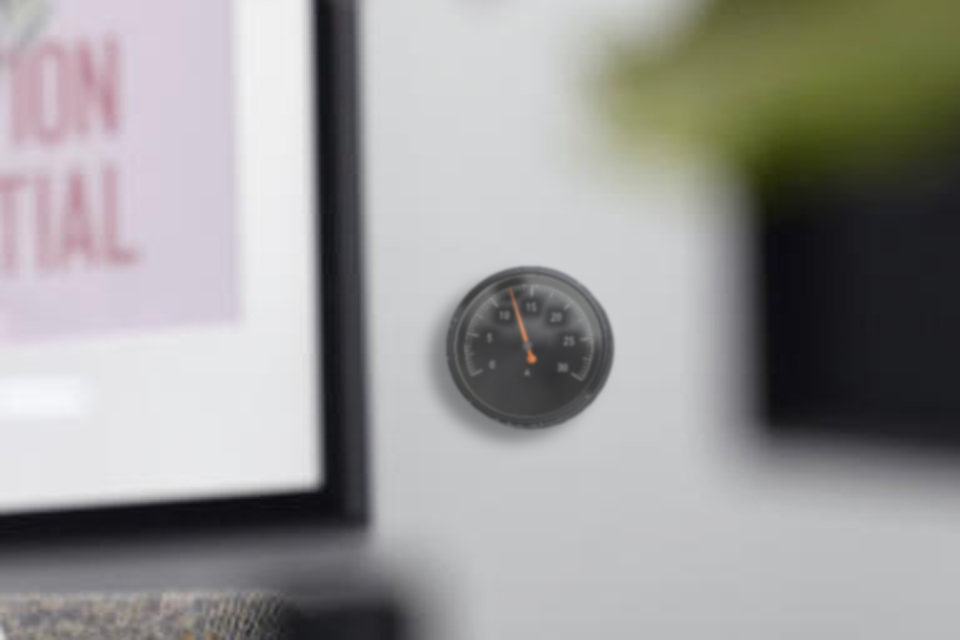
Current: {"value": 12.5, "unit": "A"}
